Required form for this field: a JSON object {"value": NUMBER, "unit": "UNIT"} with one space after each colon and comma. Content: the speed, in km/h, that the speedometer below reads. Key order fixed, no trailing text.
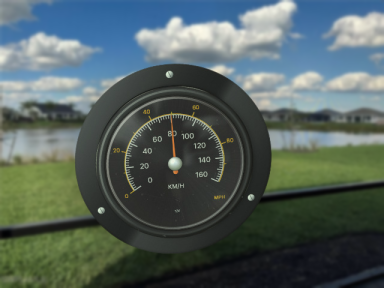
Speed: {"value": 80, "unit": "km/h"}
